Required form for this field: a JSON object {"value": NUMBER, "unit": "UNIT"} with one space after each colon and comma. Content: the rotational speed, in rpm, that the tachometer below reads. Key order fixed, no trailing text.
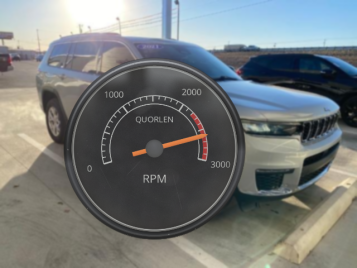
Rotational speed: {"value": 2600, "unit": "rpm"}
